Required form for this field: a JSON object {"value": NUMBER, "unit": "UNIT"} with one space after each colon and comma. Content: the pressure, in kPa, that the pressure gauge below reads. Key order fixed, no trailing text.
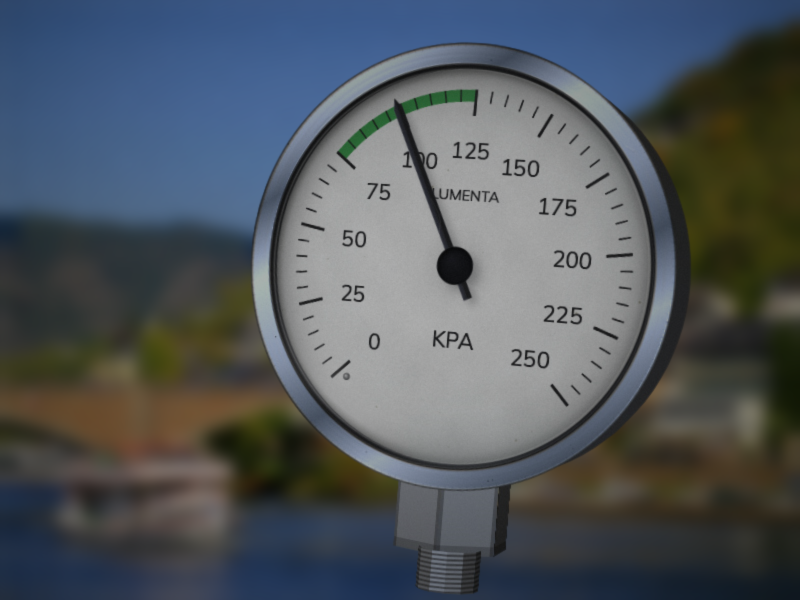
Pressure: {"value": 100, "unit": "kPa"}
